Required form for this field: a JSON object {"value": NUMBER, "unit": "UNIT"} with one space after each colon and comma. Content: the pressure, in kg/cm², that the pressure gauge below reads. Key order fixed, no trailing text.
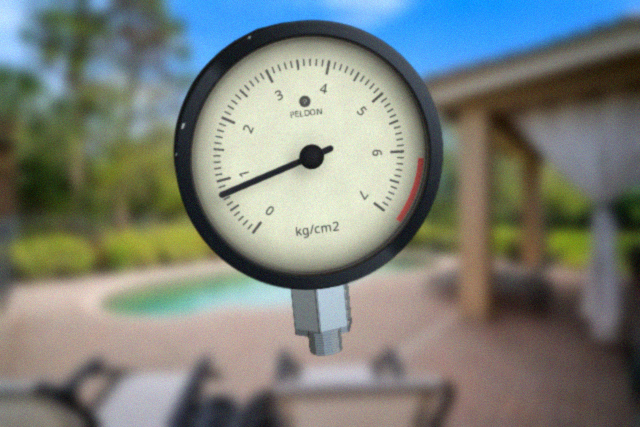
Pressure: {"value": 0.8, "unit": "kg/cm²"}
